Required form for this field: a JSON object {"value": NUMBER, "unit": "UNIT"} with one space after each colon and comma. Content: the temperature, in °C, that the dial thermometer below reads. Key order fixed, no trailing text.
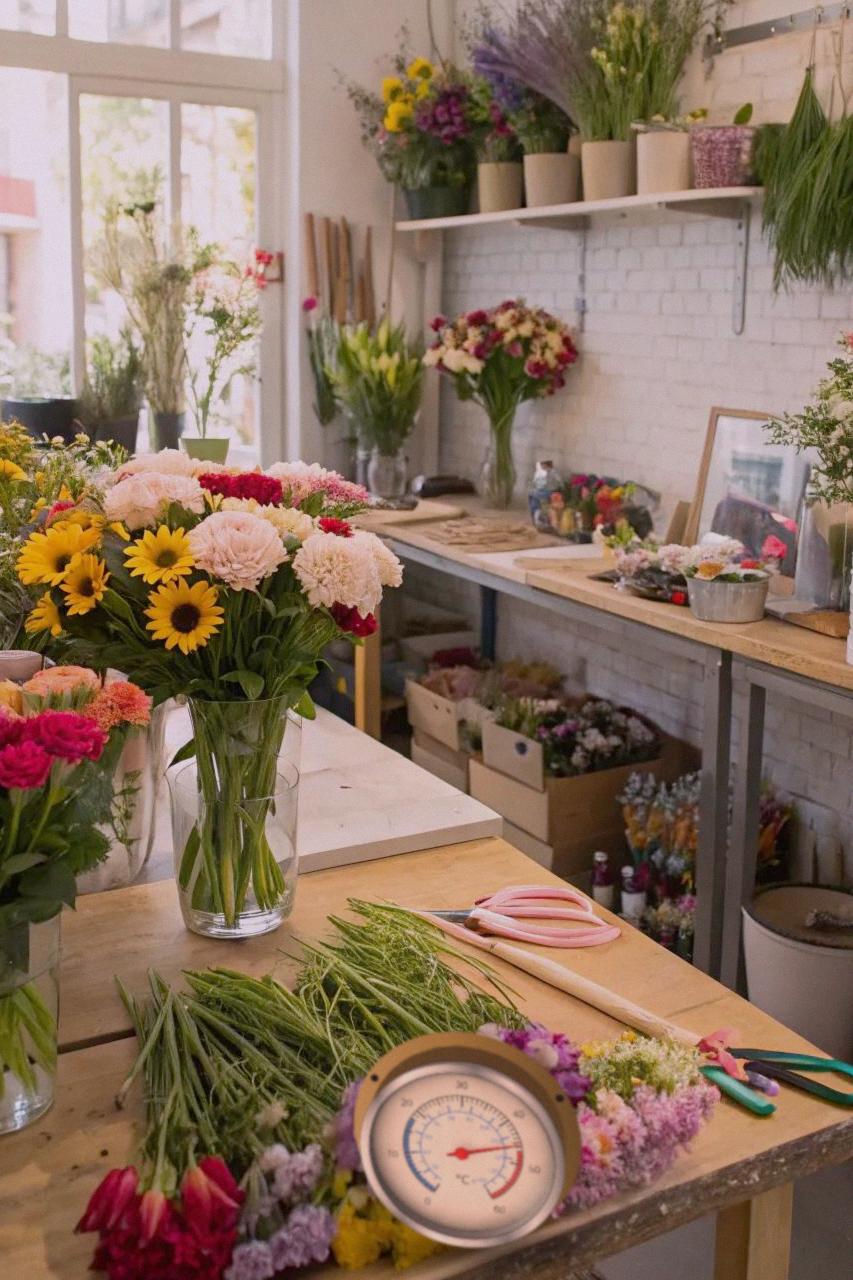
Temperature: {"value": 45, "unit": "°C"}
